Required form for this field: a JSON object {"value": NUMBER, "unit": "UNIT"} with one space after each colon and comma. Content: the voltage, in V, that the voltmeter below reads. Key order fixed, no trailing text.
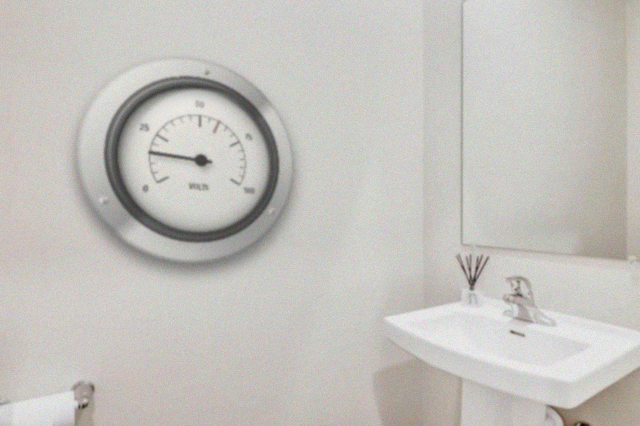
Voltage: {"value": 15, "unit": "V"}
